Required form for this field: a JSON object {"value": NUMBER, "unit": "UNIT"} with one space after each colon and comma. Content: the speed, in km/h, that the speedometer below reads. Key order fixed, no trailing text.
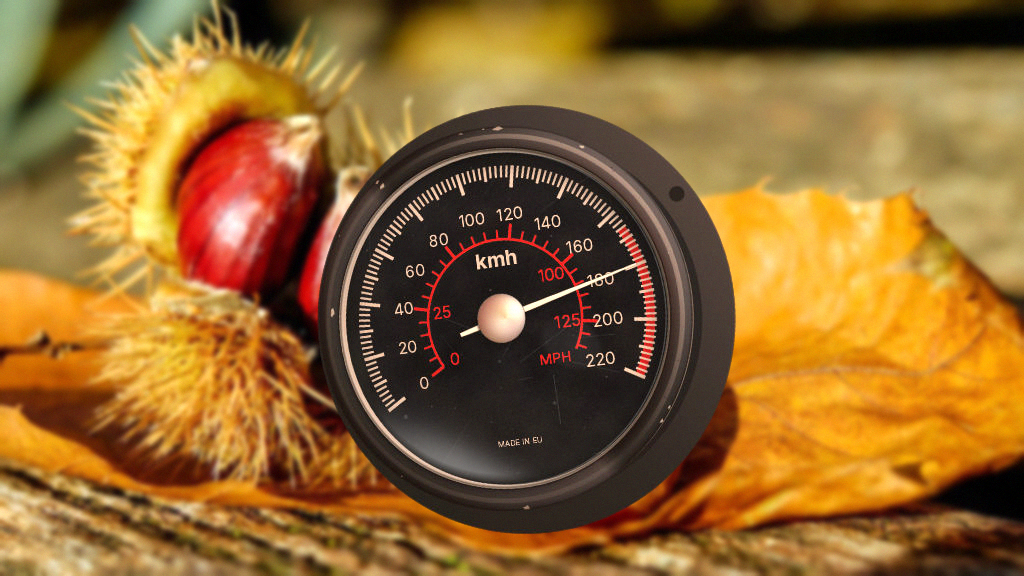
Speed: {"value": 180, "unit": "km/h"}
